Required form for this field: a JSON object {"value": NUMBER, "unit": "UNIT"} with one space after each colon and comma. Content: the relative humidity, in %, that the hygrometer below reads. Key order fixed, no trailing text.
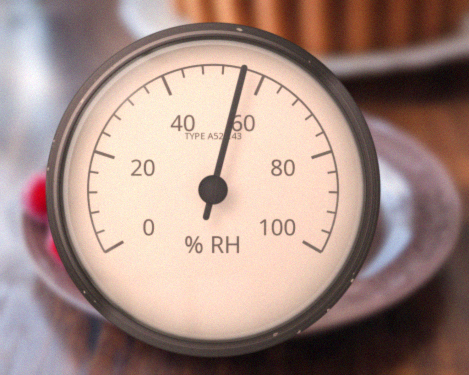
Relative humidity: {"value": 56, "unit": "%"}
